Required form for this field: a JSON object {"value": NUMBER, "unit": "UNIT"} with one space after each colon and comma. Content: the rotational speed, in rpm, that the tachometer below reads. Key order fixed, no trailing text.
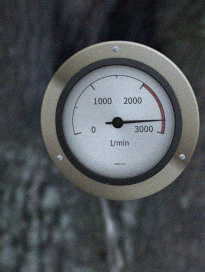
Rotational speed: {"value": 2750, "unit": "rpm"}
